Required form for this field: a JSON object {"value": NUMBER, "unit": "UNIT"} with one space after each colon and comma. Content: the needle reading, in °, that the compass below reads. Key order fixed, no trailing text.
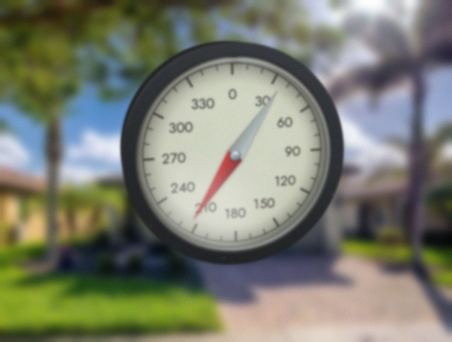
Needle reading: {"value": 215, "unit": "°"}
